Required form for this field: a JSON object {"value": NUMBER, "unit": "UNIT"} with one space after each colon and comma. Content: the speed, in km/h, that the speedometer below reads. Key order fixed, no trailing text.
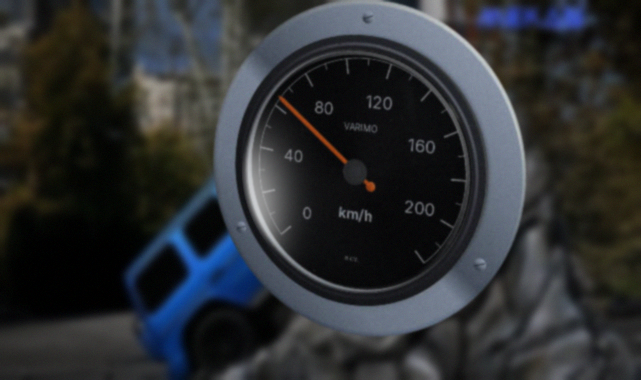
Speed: {"value": 65, "unit": "km/h"}
